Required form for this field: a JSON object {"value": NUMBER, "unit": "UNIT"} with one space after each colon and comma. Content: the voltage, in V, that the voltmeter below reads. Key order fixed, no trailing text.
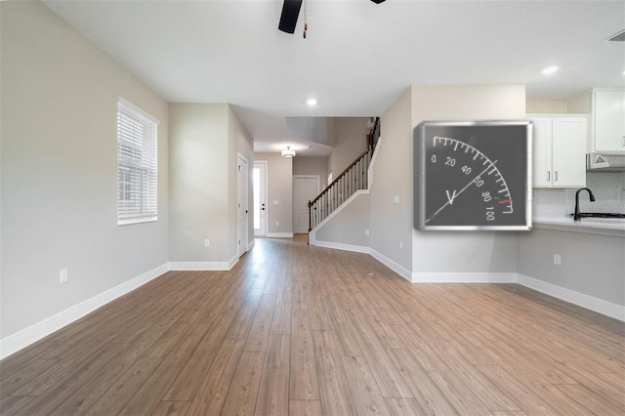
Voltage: {"value": 55, "unit": "V"}
